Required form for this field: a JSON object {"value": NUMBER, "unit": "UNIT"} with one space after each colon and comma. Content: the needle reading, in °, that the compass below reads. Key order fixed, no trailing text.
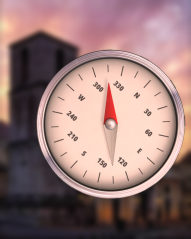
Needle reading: {"value": 315, "unit": "°"}
